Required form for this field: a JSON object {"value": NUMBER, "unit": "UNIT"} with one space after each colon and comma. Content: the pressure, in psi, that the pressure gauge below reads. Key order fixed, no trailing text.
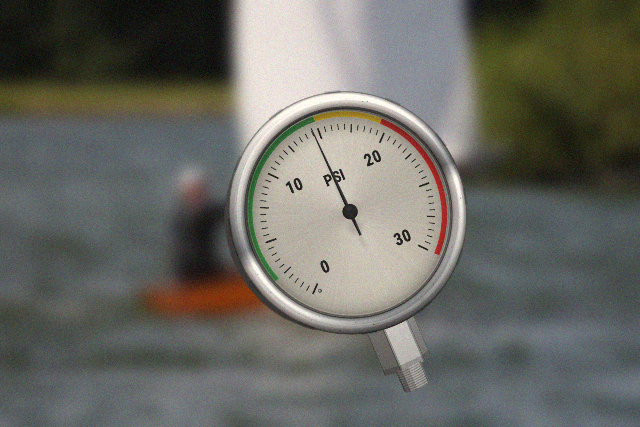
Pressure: {"value": 14.5, "unit": "psi"}
